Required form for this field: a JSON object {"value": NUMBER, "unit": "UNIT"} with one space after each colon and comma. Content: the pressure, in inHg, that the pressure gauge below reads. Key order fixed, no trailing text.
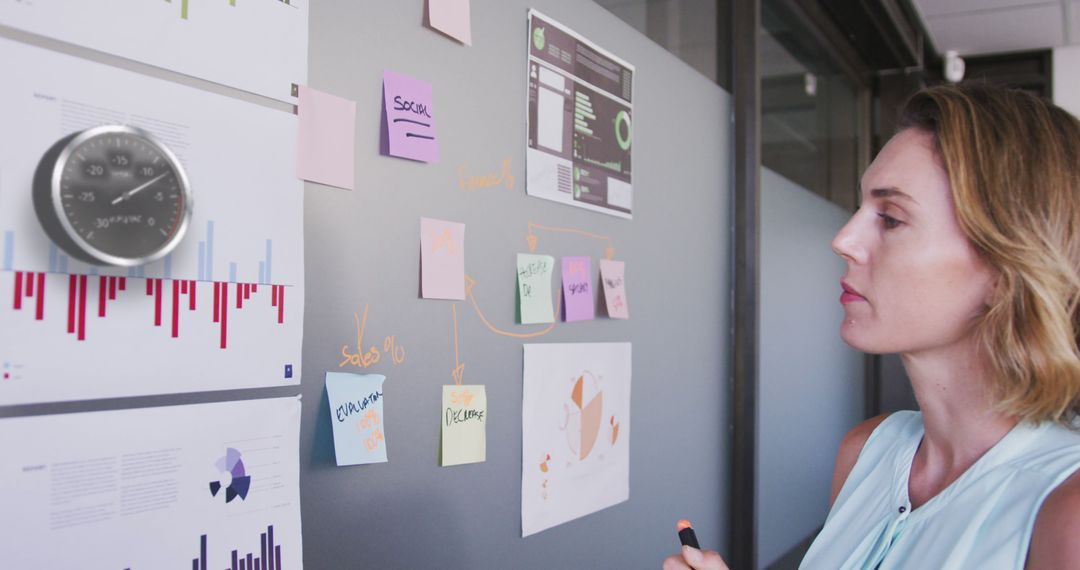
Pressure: {"value": -8, "unit": "inHg"}
